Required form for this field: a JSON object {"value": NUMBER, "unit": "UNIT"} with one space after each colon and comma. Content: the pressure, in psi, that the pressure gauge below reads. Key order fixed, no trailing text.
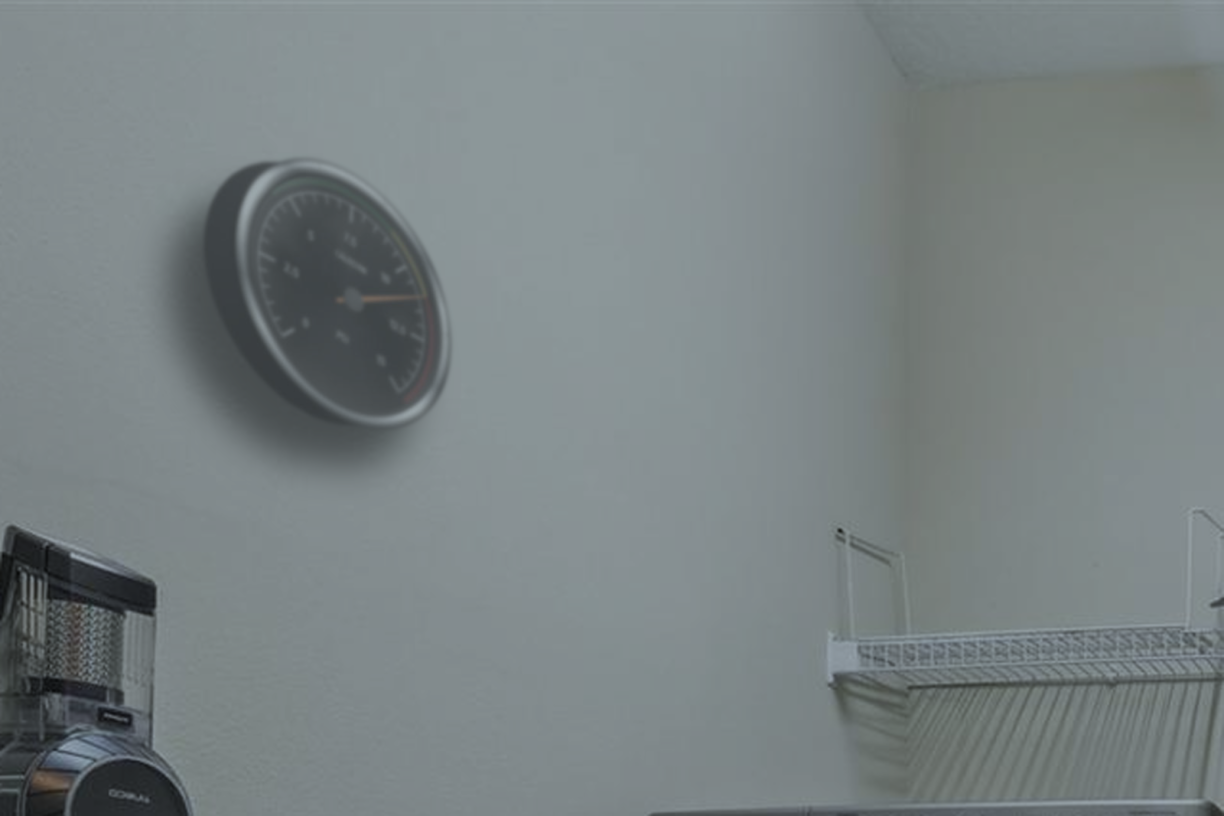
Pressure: {"value": 11, "unit": "psi"}
